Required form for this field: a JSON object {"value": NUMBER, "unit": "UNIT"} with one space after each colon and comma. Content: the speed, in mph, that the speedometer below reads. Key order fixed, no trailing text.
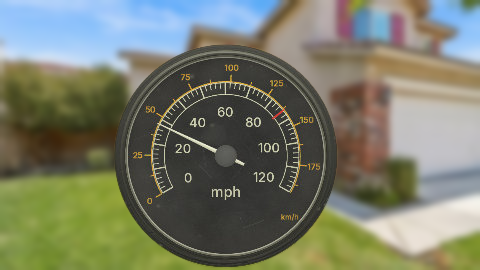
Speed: {"value": 28, "unit": "mph"}
